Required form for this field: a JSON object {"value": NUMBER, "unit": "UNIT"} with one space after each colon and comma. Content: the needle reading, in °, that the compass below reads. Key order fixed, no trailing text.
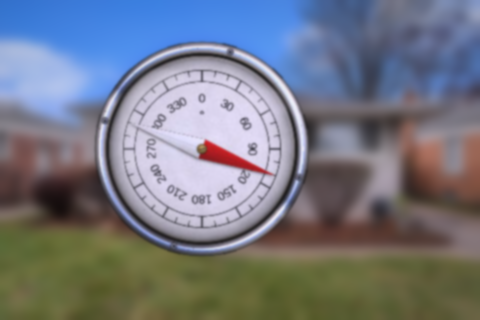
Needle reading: {"value": 110, "unit": "°"}
